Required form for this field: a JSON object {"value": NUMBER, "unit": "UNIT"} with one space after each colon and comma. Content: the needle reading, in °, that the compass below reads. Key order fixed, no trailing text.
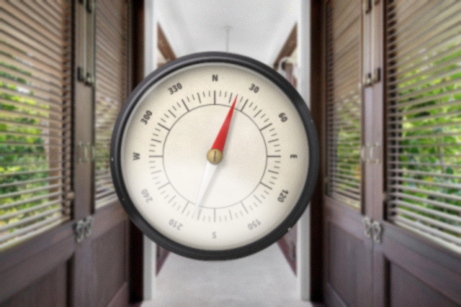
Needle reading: {"value": 20, "unit": "°"}
